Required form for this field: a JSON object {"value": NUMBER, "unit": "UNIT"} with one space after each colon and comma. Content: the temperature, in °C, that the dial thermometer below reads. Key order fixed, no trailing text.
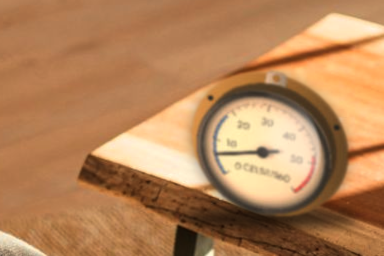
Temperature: {"value": 6, "unit": "°C"}
